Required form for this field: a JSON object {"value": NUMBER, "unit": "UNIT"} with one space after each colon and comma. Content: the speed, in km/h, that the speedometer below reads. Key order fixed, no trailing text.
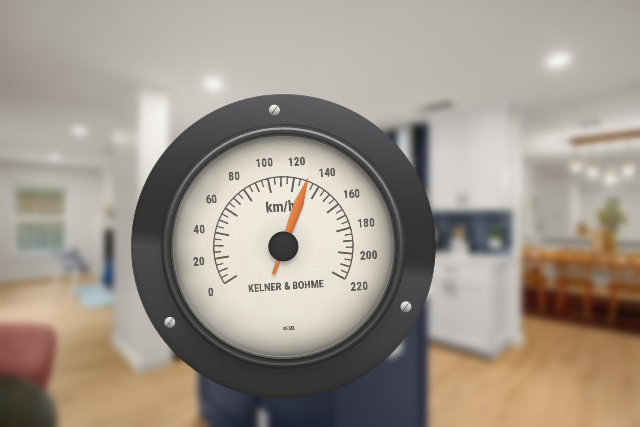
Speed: {"value": 130, "unit": "km/h"}
